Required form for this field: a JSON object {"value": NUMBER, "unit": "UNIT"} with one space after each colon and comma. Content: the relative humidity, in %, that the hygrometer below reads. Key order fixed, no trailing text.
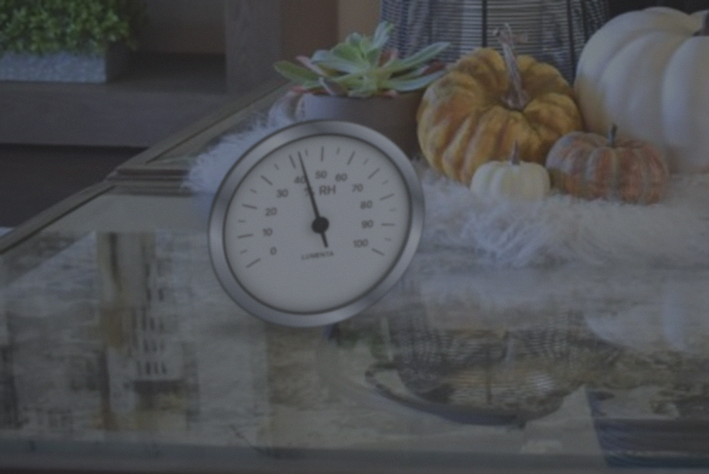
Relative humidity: {"value": 42.5, "unit": "%"}
